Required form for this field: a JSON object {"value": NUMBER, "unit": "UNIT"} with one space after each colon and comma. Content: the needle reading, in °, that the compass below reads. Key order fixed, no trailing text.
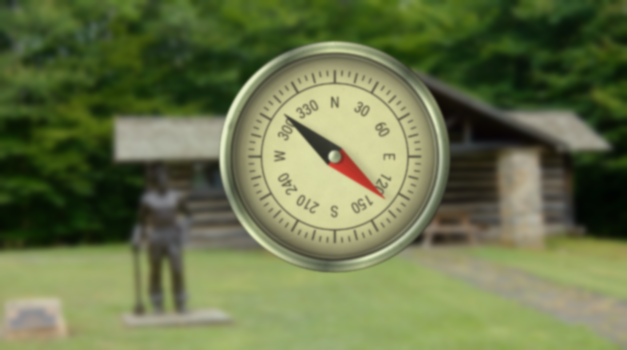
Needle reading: {"value": 130, "unit": "°"}
